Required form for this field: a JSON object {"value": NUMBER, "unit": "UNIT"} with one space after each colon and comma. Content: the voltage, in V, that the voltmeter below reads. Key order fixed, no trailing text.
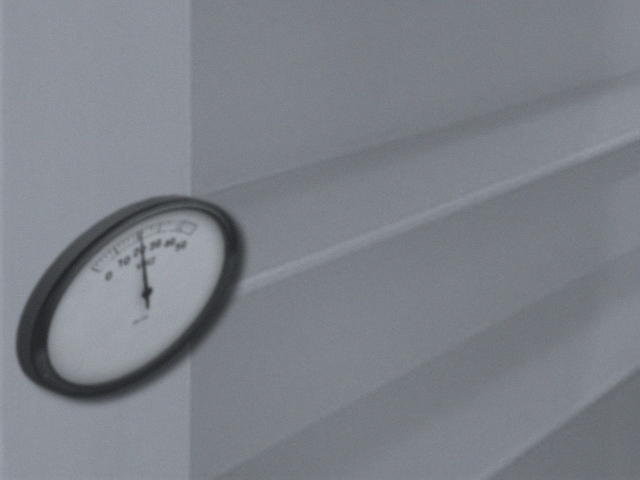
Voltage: {"value": 20, "unit": "V"}
